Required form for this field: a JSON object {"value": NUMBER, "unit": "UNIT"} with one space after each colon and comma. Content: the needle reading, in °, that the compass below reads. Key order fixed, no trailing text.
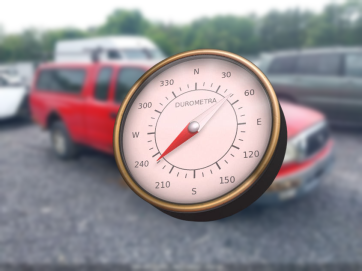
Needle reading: {"value": 230, "unit": "°"}
